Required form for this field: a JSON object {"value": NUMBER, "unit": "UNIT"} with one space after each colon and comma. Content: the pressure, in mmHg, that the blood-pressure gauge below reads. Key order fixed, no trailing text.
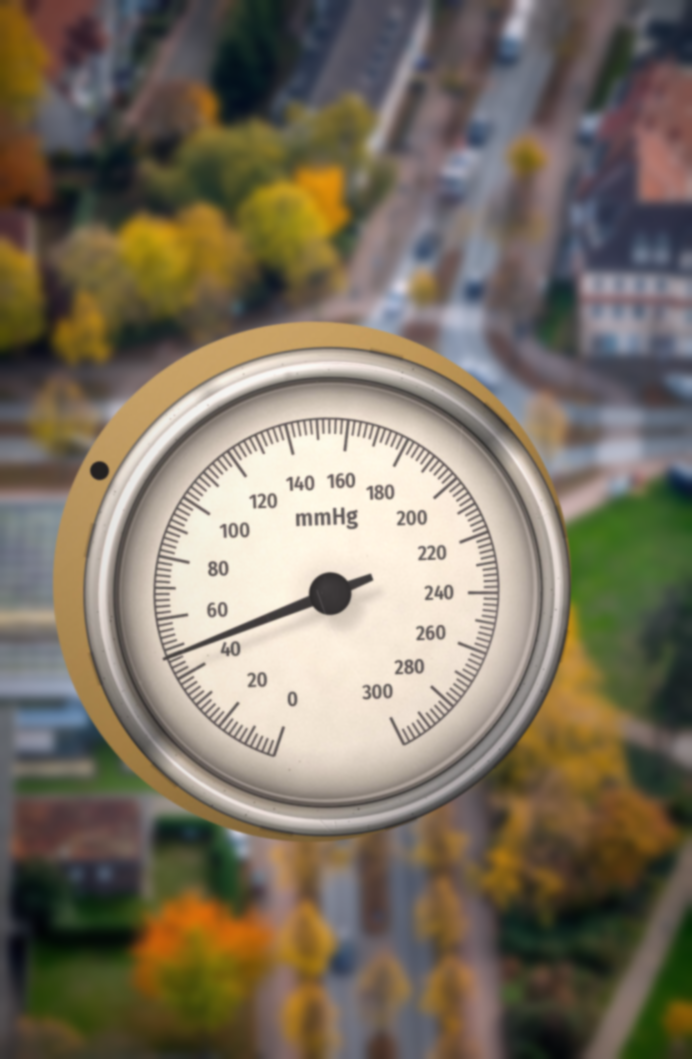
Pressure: {"value": 48, "unit": "mmHg"}
